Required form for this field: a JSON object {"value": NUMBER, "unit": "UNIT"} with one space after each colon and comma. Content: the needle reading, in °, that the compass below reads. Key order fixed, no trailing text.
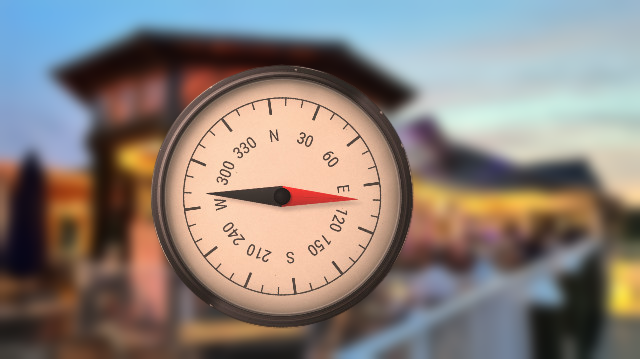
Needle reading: {"value": 100, "unit": "°"}
